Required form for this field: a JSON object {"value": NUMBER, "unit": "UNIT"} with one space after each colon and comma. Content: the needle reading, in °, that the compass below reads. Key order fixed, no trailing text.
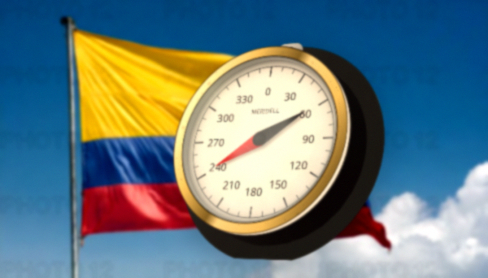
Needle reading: {"value": 240, "unit": "°"}
